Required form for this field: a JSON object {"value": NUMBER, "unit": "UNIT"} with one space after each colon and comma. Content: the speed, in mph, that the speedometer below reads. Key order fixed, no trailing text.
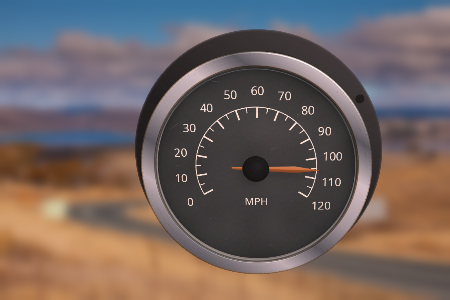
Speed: {"value": 105, "unit": "mph"}
